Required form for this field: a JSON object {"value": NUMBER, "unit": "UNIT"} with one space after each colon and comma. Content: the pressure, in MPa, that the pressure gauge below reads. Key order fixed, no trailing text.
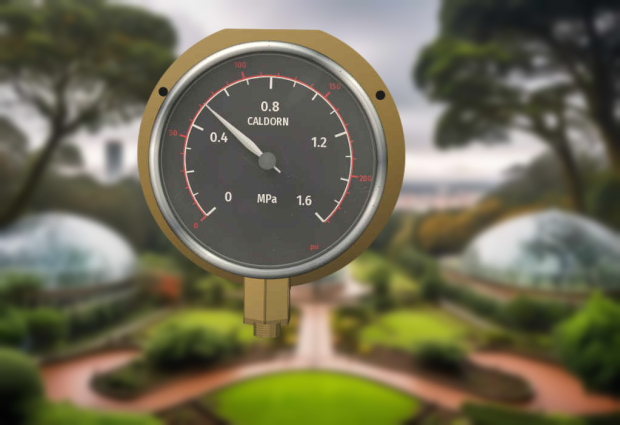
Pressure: {"value": 0.5, "unit": "MPa"}
